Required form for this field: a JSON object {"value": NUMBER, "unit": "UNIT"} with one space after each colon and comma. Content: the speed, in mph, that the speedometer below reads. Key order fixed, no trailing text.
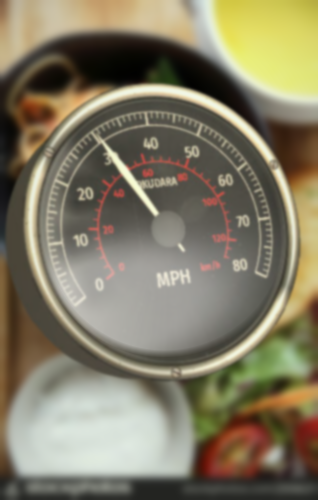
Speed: {"value": 30, "unit": "mph"}
